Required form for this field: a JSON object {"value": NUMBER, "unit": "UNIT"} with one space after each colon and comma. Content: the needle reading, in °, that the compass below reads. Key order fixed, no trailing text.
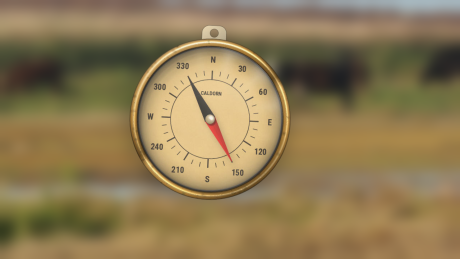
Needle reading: {"value": 150, "unit": "°"}
